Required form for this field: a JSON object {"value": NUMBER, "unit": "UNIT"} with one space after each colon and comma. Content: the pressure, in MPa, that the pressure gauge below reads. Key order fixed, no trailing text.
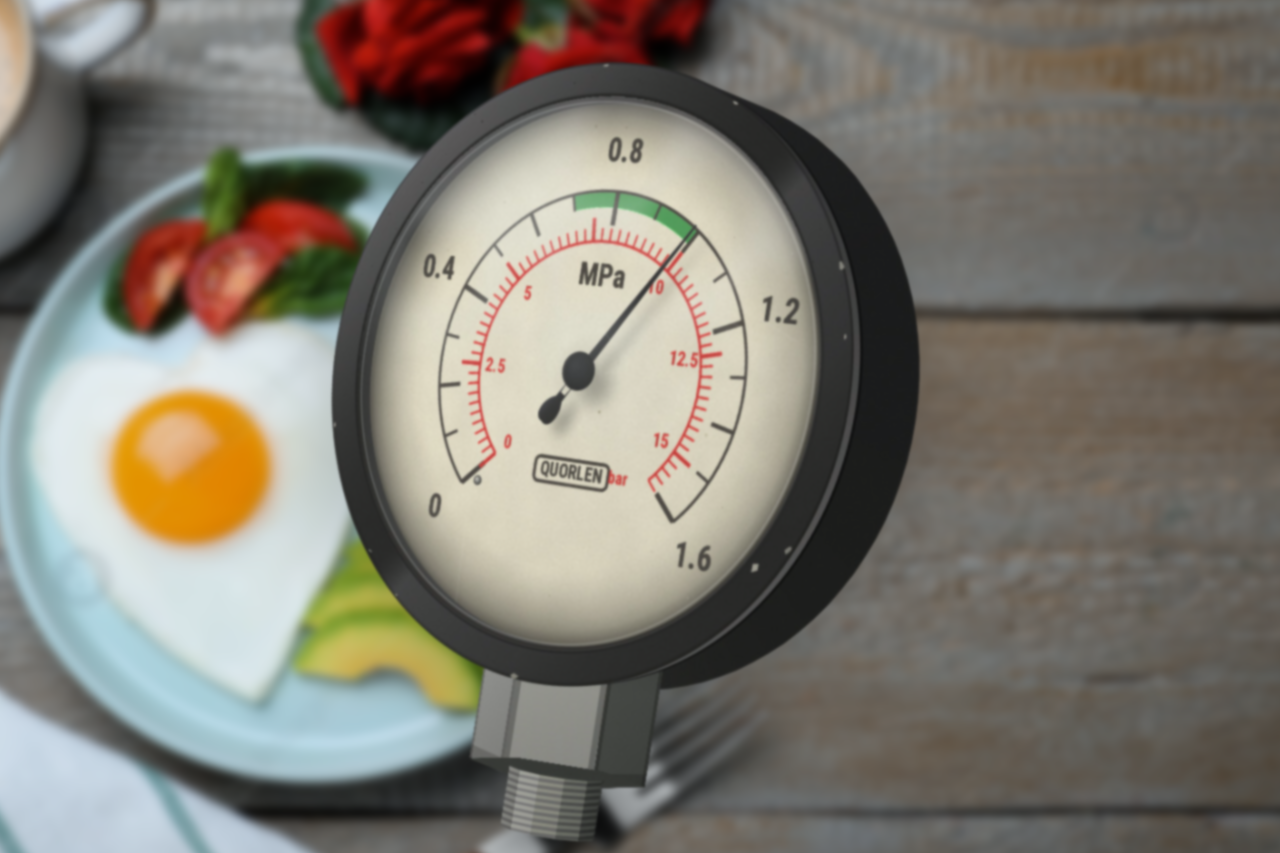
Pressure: {"value": 1, "unit": "MPa"}
